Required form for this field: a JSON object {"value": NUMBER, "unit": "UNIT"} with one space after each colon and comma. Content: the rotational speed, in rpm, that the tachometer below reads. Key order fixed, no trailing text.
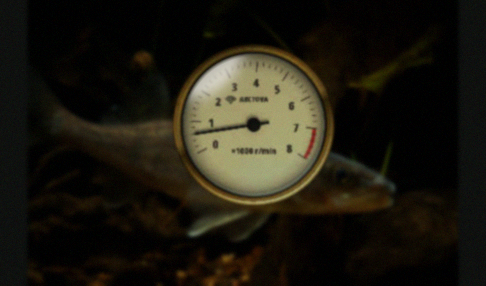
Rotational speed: {"value": 600, "unit": "rpm"}
